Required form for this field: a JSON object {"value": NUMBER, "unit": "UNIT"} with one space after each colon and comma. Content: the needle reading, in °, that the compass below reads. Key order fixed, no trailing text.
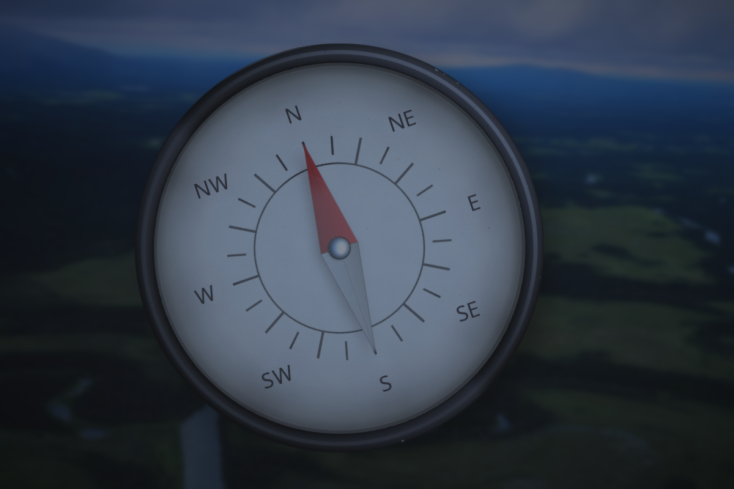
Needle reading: {"value": 0, "unit": "°"}
